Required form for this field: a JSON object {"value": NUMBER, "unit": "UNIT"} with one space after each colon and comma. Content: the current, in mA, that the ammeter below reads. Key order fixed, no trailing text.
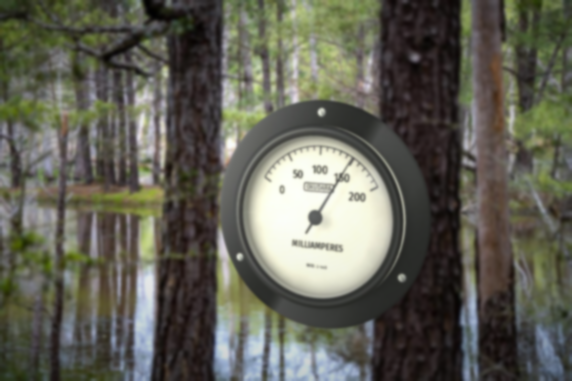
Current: {"value": 150, "unit": "mA"}
